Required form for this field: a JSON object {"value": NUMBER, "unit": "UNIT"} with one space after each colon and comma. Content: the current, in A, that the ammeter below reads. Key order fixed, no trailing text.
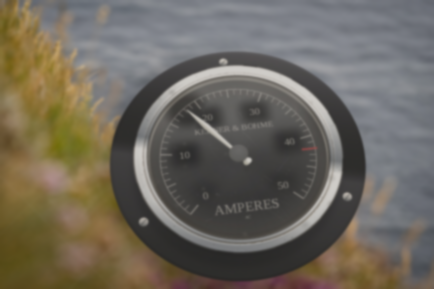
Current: {"value": 18, "unit": "A"}
